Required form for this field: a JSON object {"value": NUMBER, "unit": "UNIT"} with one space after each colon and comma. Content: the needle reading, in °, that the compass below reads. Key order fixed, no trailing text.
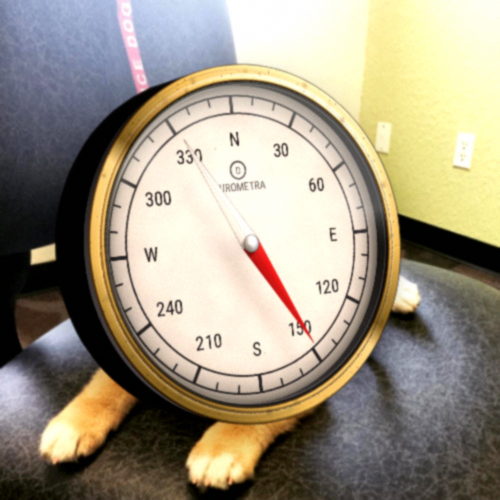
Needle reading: {"value": 150, "unit": "°"}
